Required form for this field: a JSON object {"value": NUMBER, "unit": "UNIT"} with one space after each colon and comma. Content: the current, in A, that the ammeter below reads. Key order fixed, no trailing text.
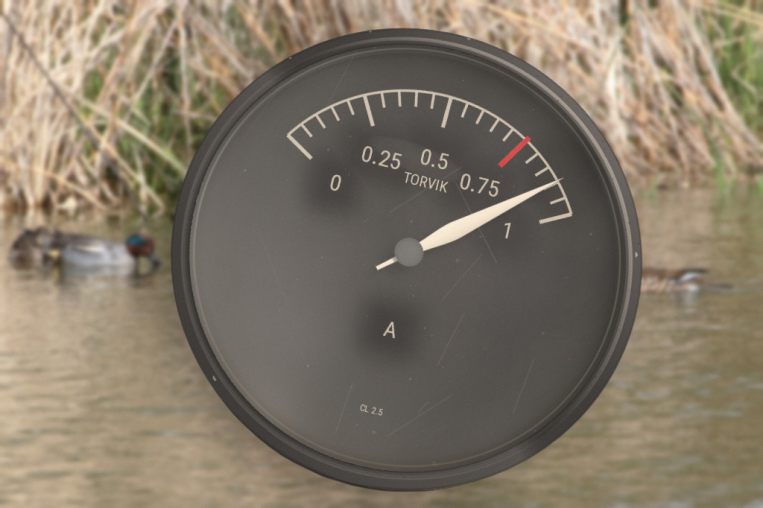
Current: {"value": 0.9, "unit": "A"}
